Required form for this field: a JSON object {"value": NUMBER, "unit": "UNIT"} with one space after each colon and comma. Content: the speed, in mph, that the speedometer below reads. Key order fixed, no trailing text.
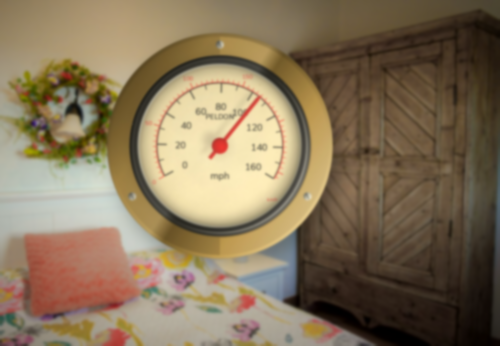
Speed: {"value": 105, "unit": "mph"}
